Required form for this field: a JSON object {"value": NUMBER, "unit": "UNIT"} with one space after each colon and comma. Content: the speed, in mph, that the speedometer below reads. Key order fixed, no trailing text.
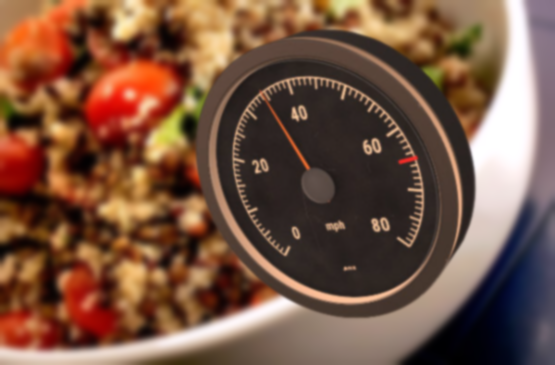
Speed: {"value": 35, "unit": "mph"}
